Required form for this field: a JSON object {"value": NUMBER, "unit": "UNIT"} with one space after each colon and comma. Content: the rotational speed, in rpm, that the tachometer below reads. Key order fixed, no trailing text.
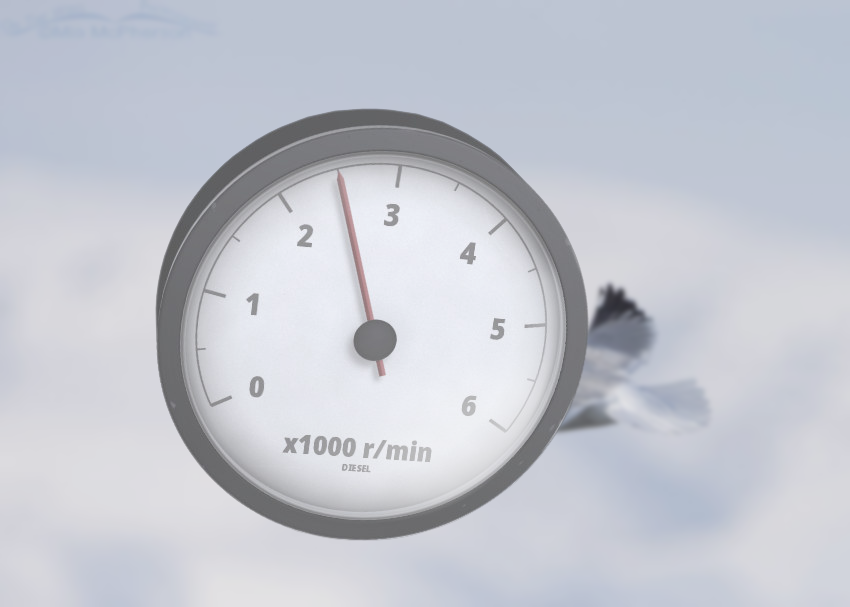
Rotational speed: {"value": 2500, "unit": "rpm"}
